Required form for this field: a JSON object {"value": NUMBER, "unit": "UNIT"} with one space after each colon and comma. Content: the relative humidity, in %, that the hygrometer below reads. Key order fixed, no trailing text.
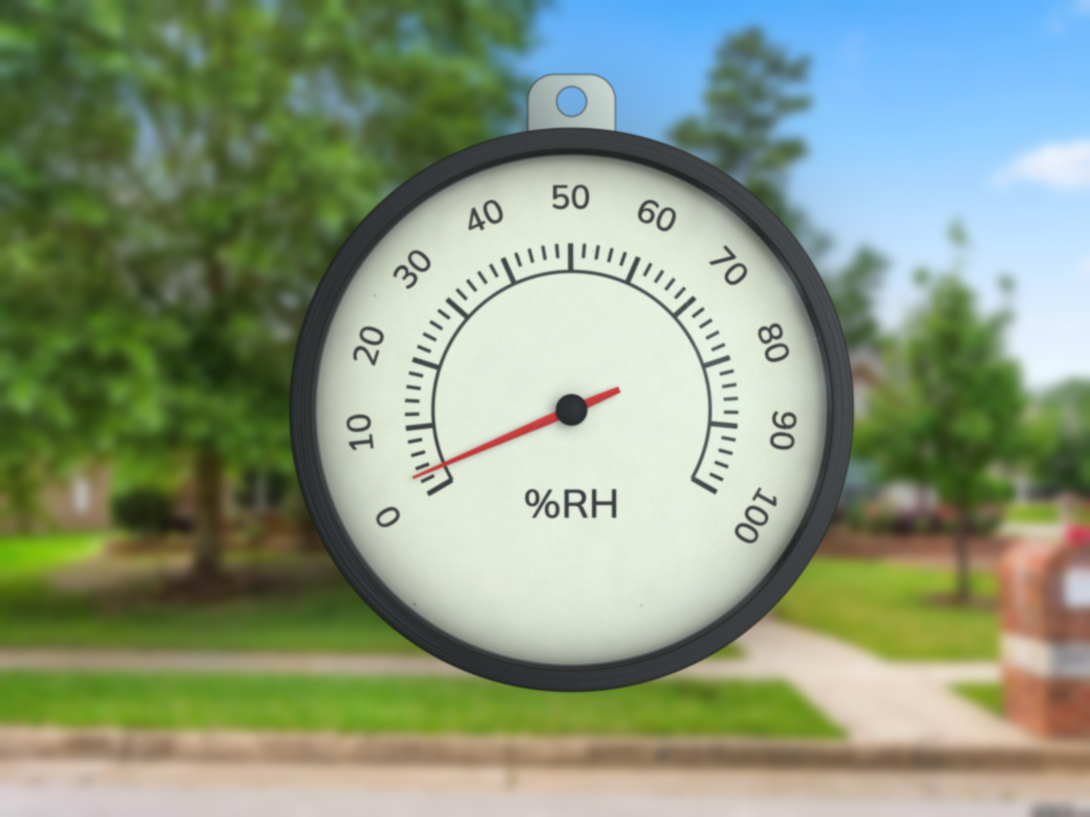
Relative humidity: {"value": 3, "unit": "%"}
